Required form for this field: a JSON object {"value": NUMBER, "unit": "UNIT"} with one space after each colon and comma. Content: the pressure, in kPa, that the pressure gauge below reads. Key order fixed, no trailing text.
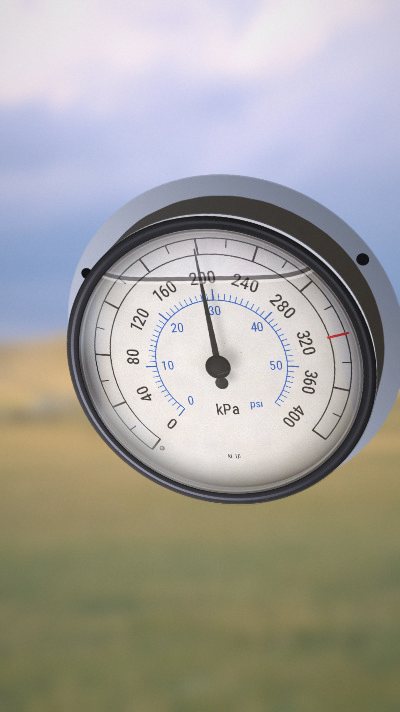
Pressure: {"value": 200, "unit": "kPa"}
